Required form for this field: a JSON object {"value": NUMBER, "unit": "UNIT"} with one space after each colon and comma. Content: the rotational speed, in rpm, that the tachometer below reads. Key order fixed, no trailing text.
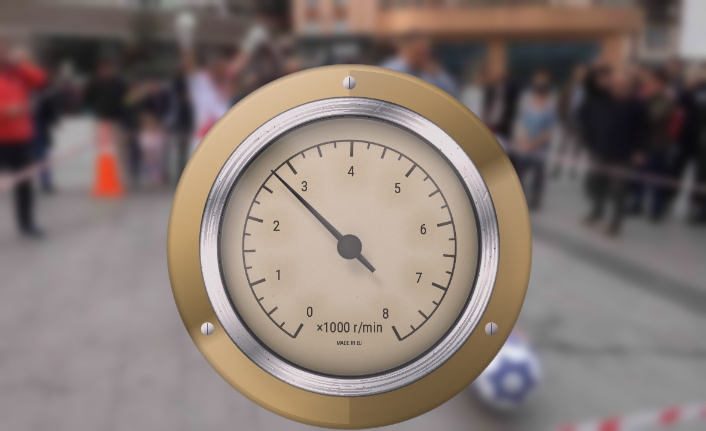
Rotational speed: {"value": 2750, "unit": "rpm"}
